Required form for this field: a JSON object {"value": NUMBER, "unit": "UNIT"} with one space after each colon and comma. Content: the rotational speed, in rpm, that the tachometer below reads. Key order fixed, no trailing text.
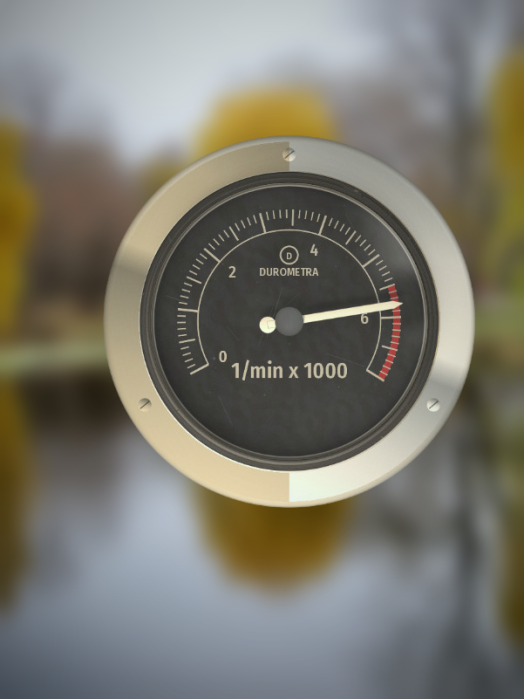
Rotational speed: {"value": 5800, "unit": "rpm"}
